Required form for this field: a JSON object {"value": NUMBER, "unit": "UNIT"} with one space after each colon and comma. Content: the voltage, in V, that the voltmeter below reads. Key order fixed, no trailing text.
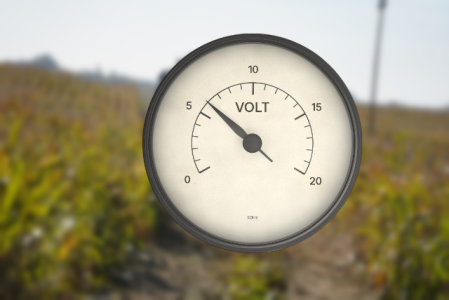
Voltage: {"value": 6, "unit": "V"}
